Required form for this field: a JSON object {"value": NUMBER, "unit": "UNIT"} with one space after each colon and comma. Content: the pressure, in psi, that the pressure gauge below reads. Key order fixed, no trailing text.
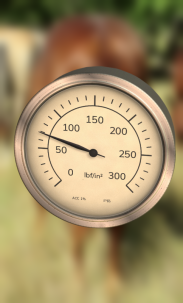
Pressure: {"value": 70, "unit": "psi"}
